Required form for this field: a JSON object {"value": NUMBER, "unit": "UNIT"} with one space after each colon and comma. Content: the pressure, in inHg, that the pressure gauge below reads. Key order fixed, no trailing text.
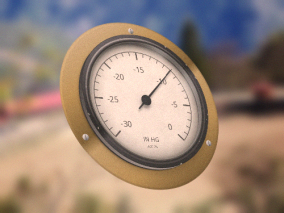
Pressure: {"value": -10, "unit": "inHg"}
